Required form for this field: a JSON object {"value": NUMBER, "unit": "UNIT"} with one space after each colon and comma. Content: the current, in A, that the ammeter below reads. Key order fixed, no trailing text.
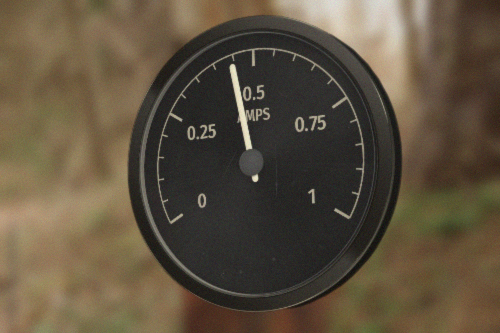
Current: {"value": 0.45, "unit": "A"}
